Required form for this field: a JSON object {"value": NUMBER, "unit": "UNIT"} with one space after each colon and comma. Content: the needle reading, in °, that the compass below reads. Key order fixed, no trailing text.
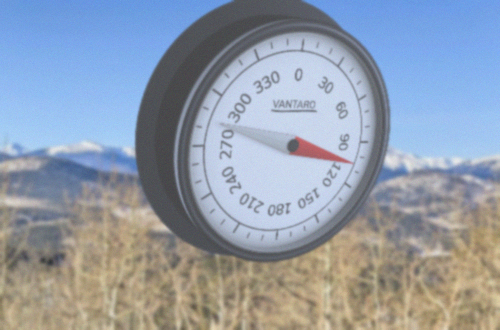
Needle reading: {"value": 105, "unit": "°"}
